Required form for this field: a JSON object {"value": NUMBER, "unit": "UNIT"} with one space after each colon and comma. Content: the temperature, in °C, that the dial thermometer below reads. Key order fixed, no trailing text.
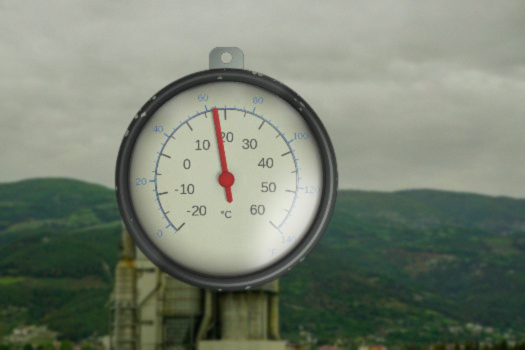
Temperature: {"value": 17.5, "unit": "°C"}
